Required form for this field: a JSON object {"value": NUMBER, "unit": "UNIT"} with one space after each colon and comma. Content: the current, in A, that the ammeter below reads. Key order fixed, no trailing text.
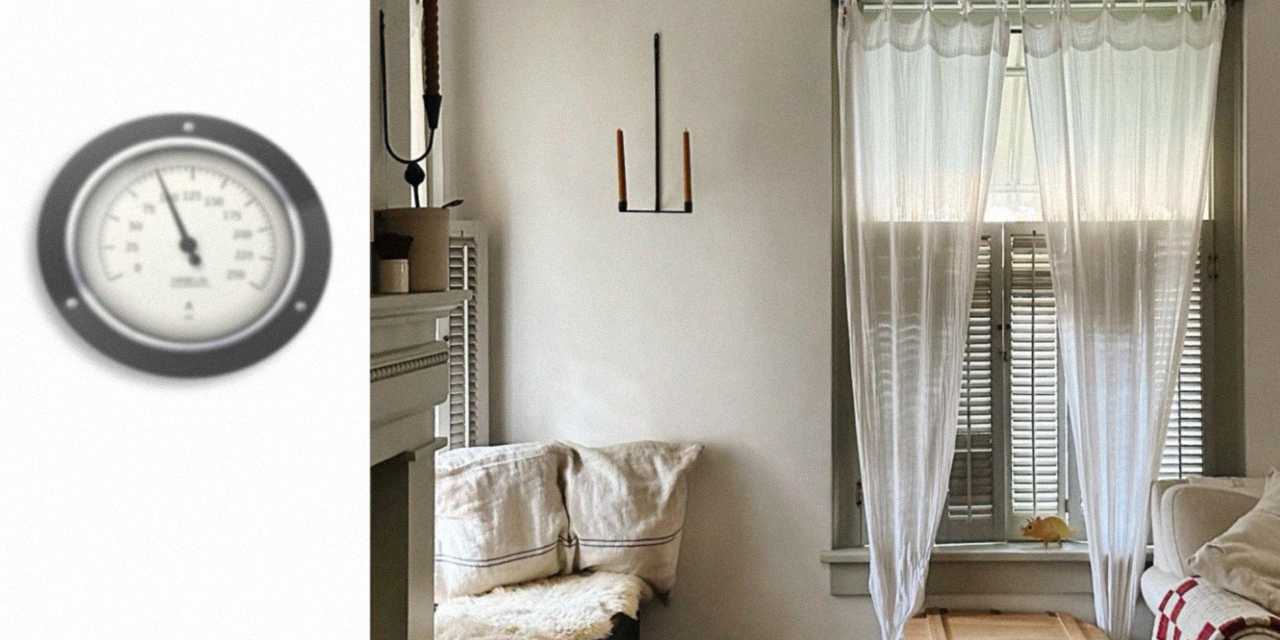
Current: {"value": 100, "unit": "A"}
